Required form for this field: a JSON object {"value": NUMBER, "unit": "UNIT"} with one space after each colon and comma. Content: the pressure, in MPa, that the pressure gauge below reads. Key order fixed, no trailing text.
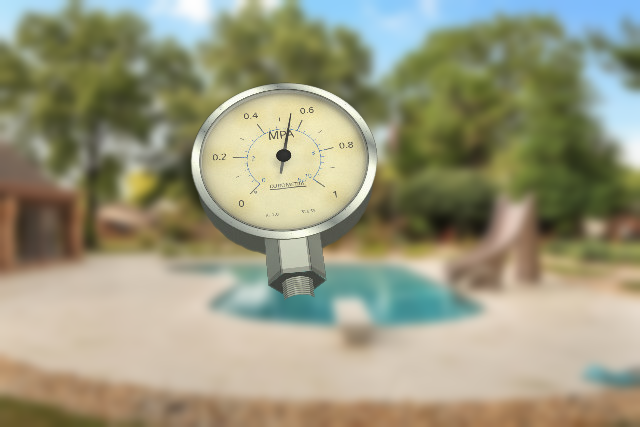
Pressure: {"value": 0.55, "unit": "MPa"}
